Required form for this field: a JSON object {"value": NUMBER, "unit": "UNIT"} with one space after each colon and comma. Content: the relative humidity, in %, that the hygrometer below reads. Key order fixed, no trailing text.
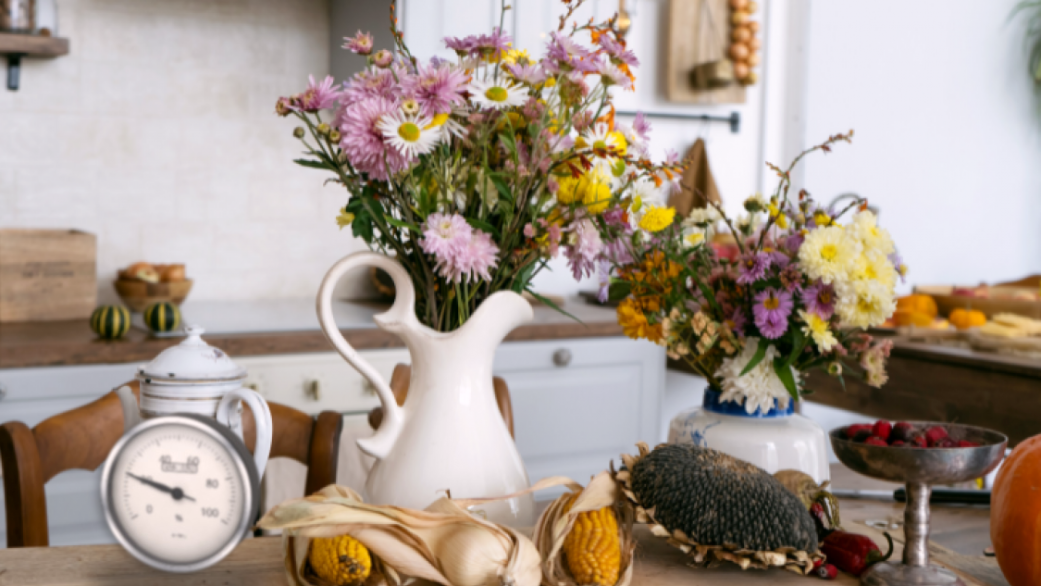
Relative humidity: {"value": 20, "unit": "%"}
